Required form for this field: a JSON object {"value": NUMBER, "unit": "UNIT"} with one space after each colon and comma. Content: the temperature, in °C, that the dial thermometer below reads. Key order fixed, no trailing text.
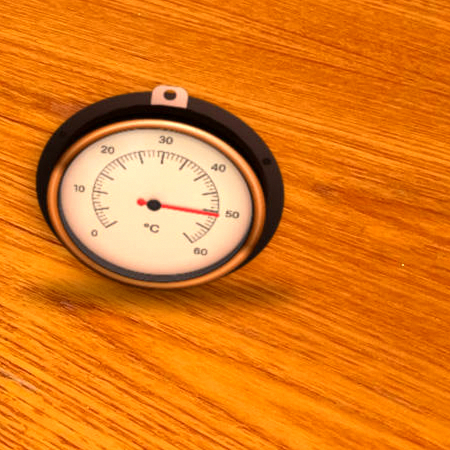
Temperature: {"value": 50, "unit": "°C"}
